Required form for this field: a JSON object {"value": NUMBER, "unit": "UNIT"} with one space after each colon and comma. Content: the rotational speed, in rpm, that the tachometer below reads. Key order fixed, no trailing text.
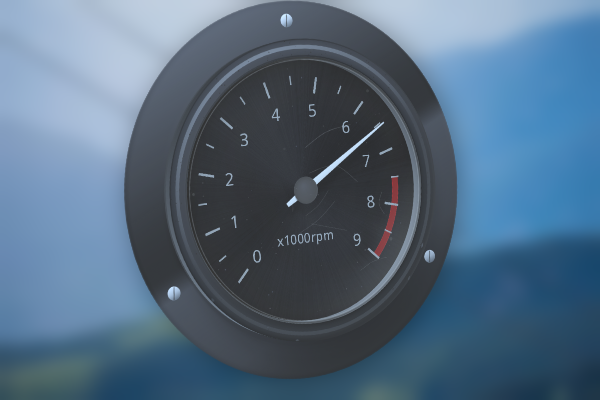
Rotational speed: {"value": 6500, "unit": "rpm"}
